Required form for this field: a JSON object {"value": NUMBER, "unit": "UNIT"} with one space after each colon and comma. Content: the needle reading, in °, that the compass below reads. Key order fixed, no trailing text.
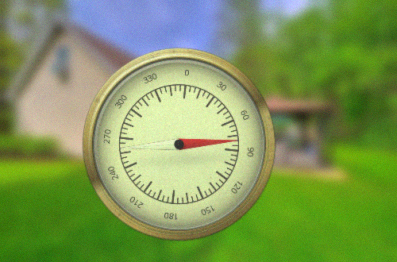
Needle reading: {"value": 80, "unit": "°"}
